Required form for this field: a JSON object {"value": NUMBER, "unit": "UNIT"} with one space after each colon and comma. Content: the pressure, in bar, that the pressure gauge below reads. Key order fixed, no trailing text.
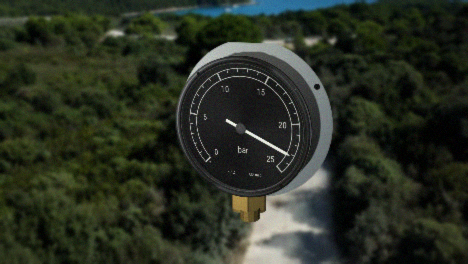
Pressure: {"value": 23, "unit": "bar"}
